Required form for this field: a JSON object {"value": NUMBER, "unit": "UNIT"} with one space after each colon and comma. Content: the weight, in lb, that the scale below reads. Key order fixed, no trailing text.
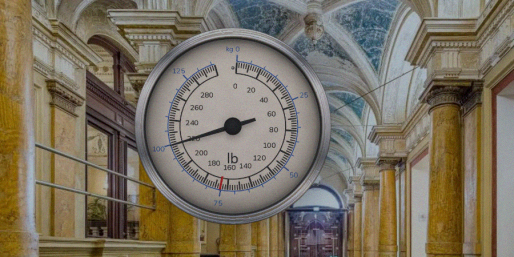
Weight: {"value": 220, "unit": "lb"}
